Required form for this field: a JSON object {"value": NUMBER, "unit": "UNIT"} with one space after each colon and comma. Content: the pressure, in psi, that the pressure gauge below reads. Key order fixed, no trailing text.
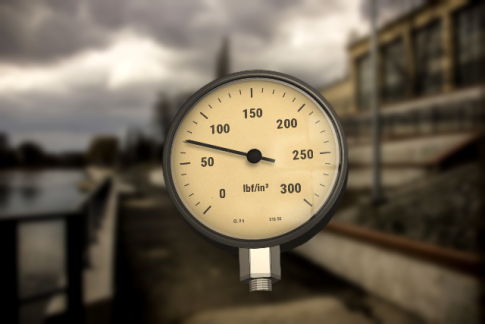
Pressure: {"value": 70, "unit": "psi"}
